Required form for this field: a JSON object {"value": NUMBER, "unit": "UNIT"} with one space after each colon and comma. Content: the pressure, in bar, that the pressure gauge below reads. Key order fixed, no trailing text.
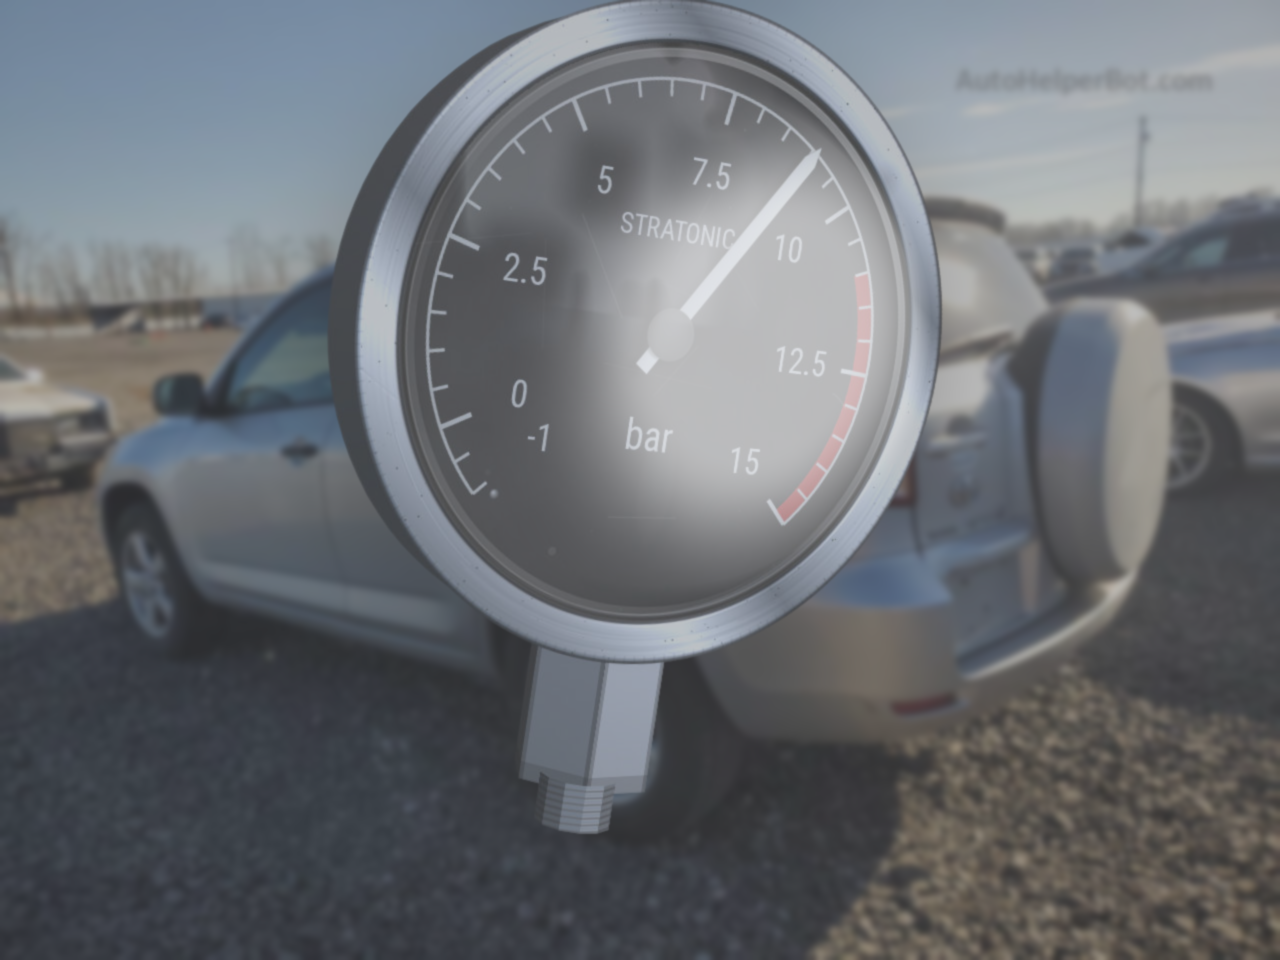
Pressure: {"value": 9, "unit": "bar"}
